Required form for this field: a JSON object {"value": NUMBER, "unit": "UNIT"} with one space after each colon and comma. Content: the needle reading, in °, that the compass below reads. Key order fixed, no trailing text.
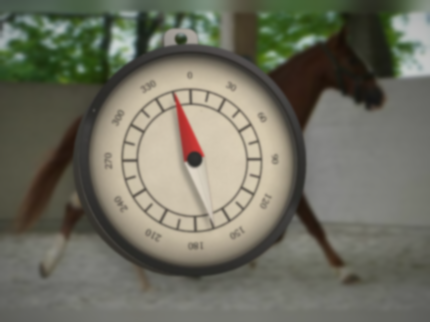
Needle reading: {"value": 345, "unit": "°"}
